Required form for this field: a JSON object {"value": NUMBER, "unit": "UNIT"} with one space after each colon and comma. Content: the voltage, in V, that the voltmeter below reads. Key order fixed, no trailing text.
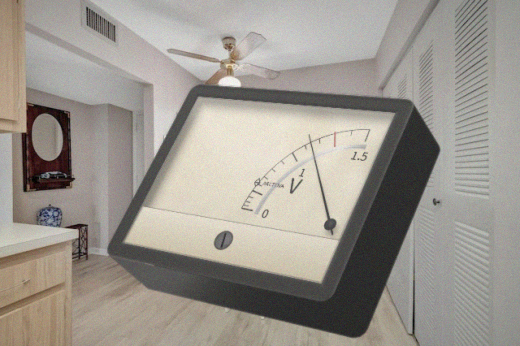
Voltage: {"value": 1.15, "unit": "V"}
